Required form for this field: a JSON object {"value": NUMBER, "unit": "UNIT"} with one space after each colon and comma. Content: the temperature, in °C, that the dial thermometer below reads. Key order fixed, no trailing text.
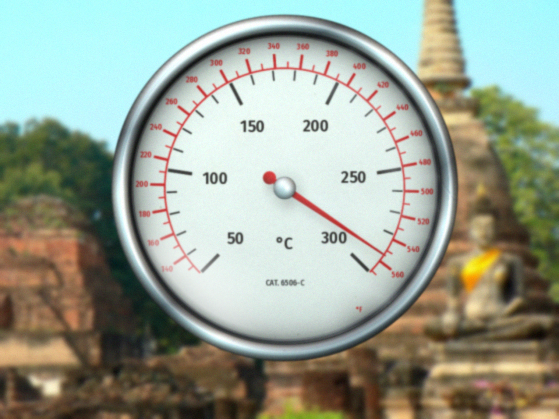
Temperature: {"value": 290, "unit": "°C"}
